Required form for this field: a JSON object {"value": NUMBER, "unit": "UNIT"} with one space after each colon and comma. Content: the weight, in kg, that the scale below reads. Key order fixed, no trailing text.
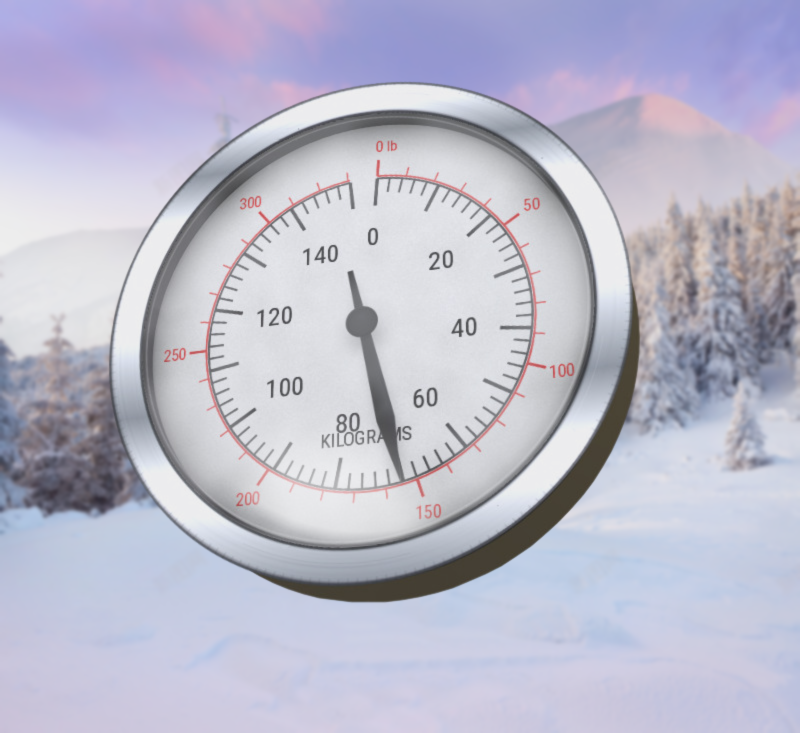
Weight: {"value": 70, "unit": "kg"}
